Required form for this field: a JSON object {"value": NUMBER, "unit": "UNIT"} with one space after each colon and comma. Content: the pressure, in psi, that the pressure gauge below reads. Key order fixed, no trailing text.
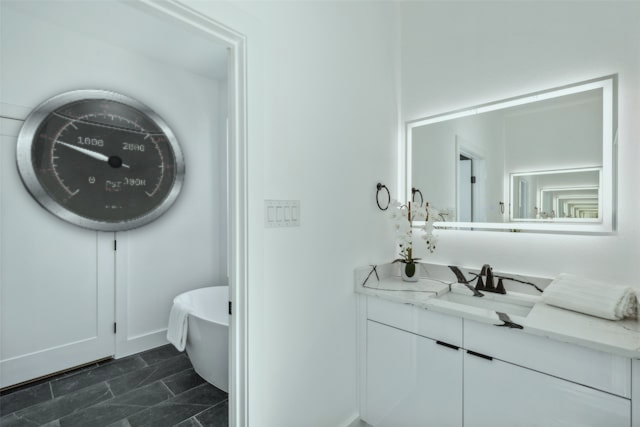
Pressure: {"value": 700, "unit": "psi"}
